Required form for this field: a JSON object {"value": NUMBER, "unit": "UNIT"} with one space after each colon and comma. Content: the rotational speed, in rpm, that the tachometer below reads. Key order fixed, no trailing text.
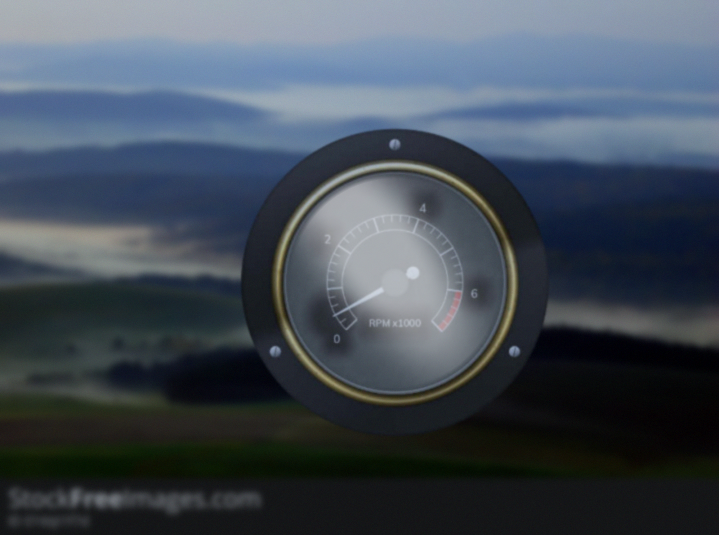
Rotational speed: {"value": 400, "unit": "rpm"}
